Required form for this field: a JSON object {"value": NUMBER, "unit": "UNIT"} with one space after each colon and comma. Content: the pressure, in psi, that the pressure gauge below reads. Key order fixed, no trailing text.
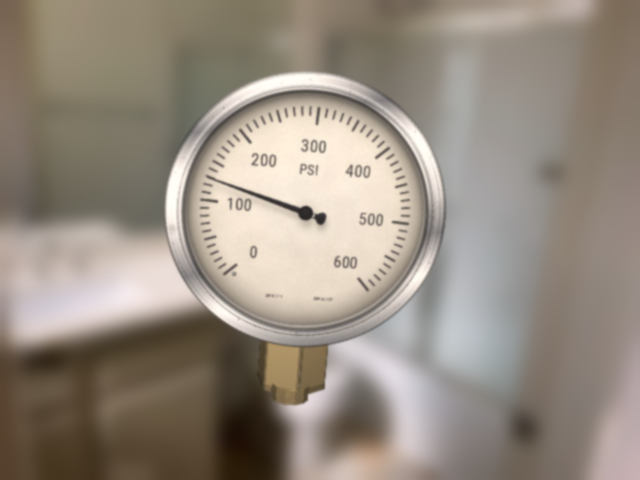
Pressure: {"value": 130, "unit": "psi"}
